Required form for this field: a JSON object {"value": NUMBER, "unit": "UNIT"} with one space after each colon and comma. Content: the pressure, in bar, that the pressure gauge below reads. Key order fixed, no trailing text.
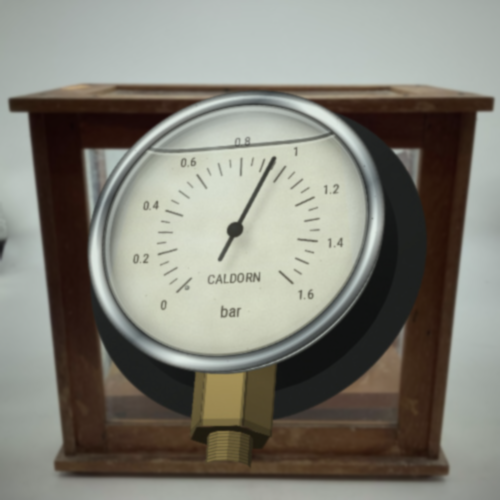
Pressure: {"value": 0.95, "unit": "bar"}
